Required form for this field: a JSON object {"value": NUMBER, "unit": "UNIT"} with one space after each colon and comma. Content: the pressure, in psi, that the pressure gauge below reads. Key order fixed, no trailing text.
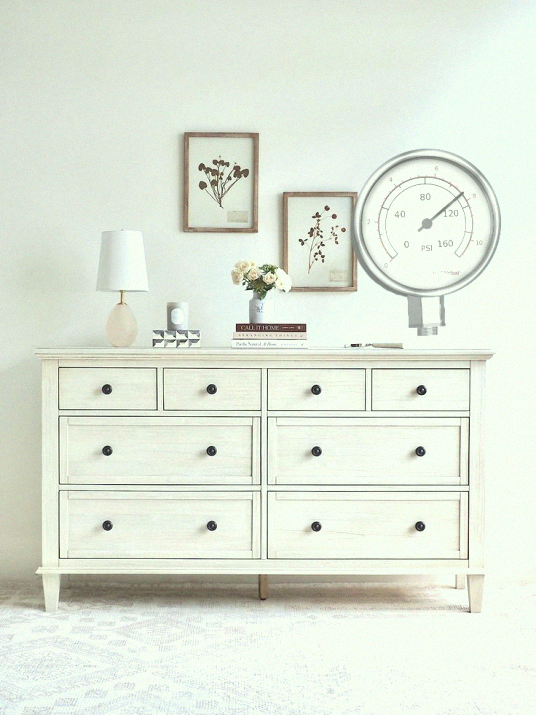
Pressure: {"value": 110, "unit": "psi"}
